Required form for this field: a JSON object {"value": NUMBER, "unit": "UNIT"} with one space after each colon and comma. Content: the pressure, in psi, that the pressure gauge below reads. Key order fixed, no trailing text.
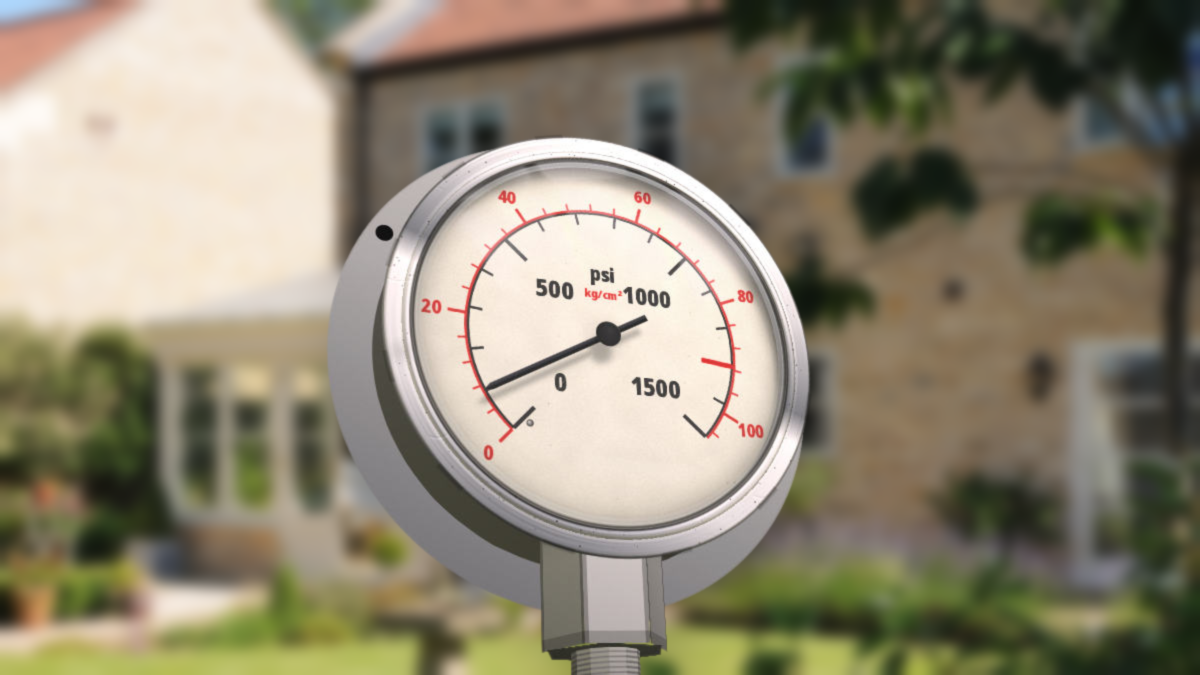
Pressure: {"value": 100, "unit": "psi"}
